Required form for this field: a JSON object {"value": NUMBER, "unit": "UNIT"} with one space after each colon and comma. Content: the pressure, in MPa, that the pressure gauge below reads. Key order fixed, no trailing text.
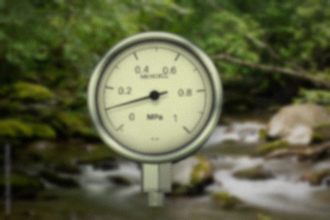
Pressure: {"value": 0.1, "unit": "MPa"}
